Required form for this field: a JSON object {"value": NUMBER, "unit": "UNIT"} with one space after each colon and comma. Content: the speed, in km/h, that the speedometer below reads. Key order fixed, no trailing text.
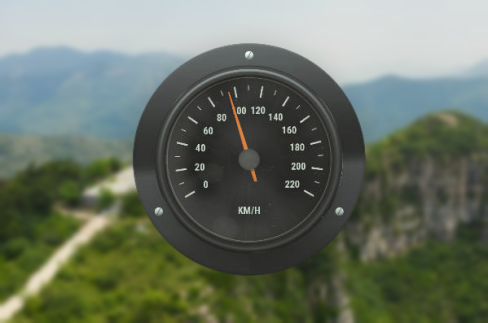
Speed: {"value": 95, "unit": "km/h"}
